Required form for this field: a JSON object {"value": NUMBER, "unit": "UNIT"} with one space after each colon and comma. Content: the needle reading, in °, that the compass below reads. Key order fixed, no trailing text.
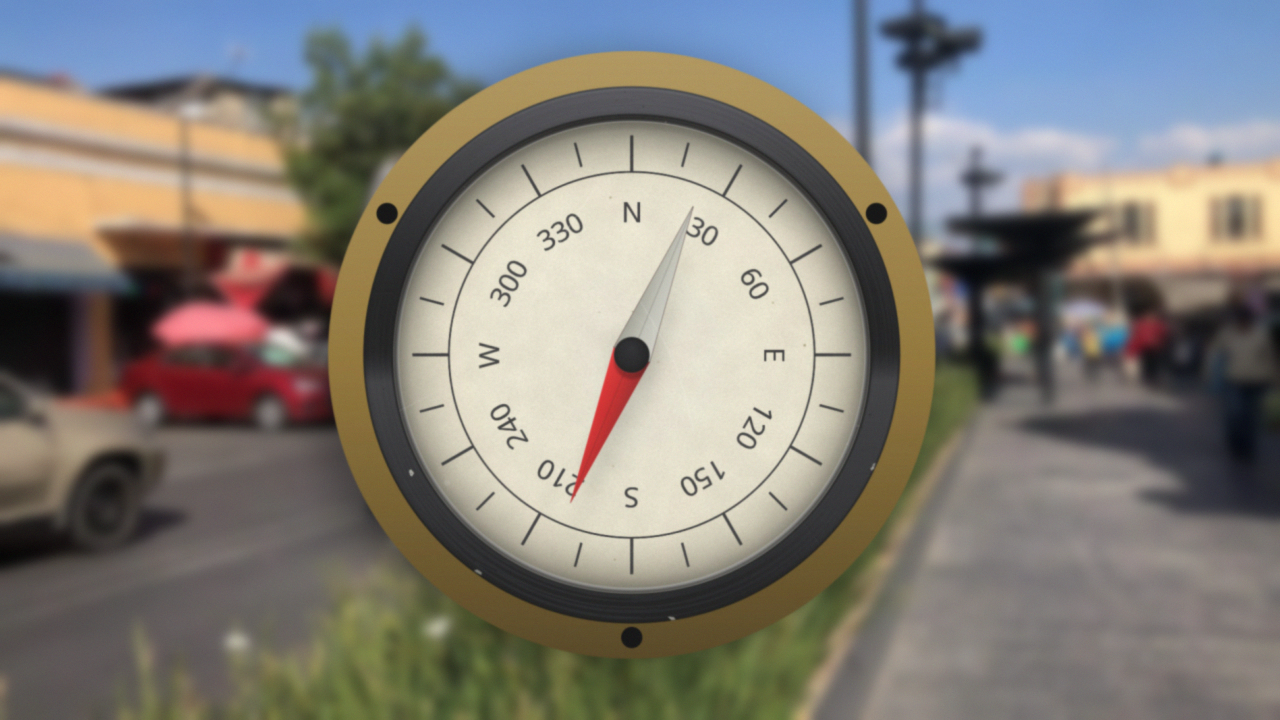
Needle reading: {"value": 202.5, "unit": "°"}
